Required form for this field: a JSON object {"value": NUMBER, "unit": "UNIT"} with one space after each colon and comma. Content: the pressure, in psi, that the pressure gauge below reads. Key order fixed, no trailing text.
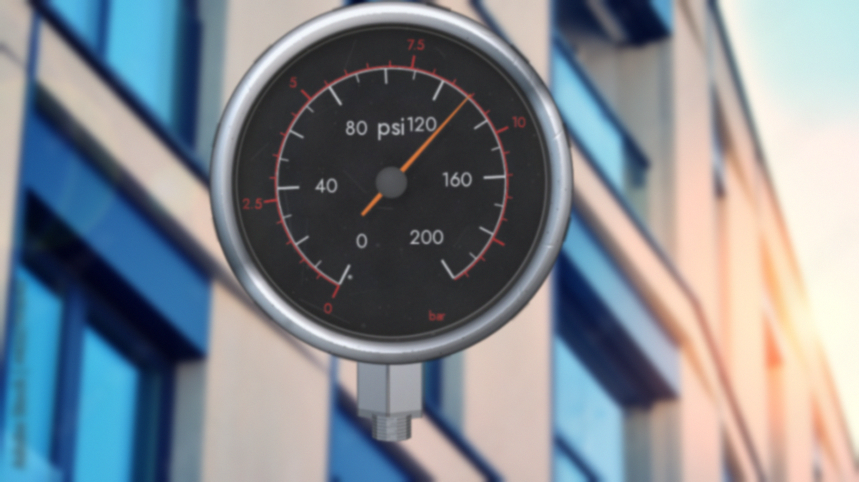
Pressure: {"value": 130, "unit": "psi"}
